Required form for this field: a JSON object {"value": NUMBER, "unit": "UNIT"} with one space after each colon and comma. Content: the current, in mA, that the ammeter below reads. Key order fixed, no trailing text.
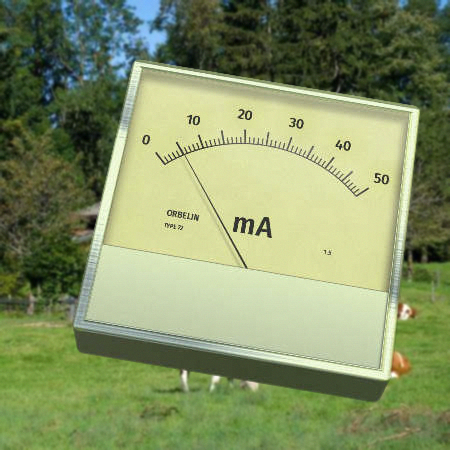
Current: {"value": 5, "unit": "mA"}
